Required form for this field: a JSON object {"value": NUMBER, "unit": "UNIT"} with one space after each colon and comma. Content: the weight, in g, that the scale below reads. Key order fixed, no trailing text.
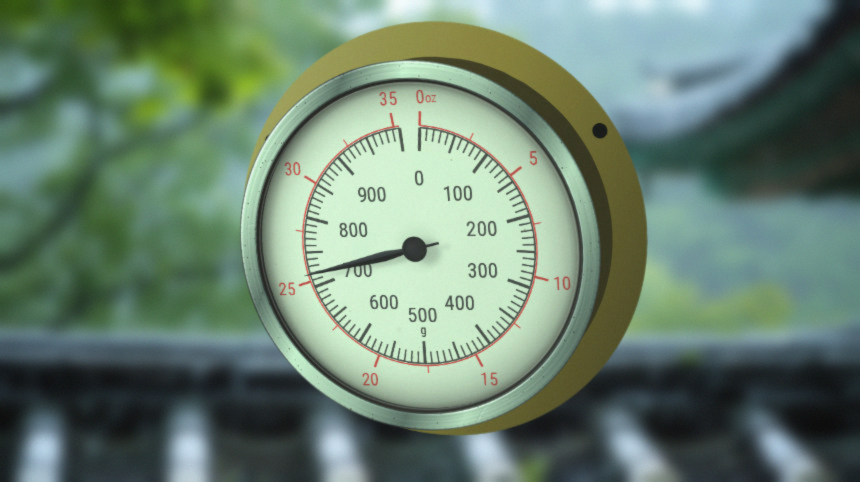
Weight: {"value": 720, "unit": "g"}
